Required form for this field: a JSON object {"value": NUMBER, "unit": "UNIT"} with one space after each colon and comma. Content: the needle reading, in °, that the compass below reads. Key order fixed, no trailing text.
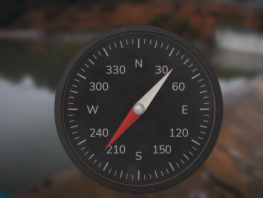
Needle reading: {"value": 220, "unit": "°"}
